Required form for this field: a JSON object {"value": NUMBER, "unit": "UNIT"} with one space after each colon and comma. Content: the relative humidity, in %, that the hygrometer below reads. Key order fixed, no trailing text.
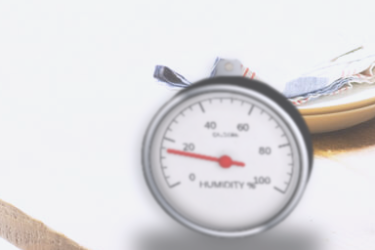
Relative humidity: {"value": 16, "unit": "%"}
